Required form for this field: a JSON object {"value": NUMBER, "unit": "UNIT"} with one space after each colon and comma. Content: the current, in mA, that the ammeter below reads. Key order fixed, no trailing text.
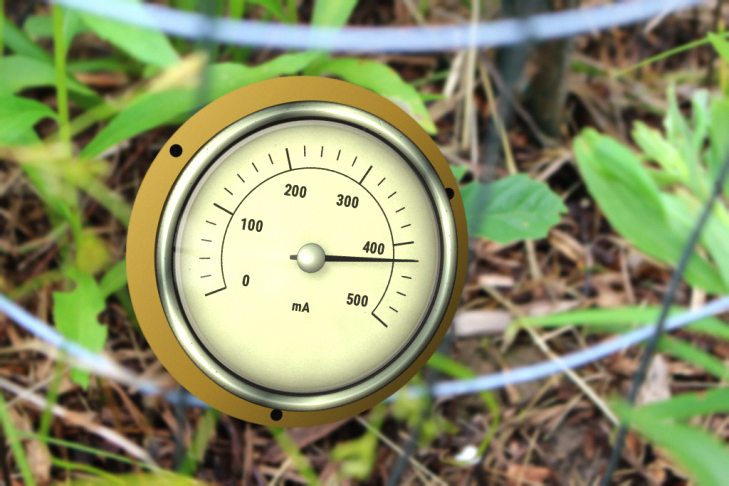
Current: {"value": 420, "unit": "mA"}
